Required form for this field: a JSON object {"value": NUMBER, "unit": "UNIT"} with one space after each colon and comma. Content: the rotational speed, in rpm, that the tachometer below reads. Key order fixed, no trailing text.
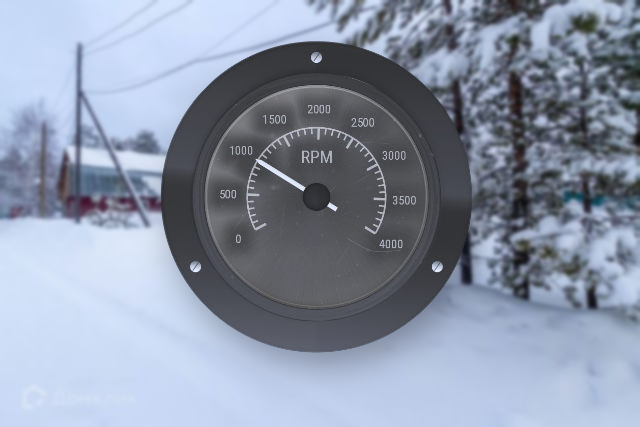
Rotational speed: {"value": 1000, "unit": "rpm"}
